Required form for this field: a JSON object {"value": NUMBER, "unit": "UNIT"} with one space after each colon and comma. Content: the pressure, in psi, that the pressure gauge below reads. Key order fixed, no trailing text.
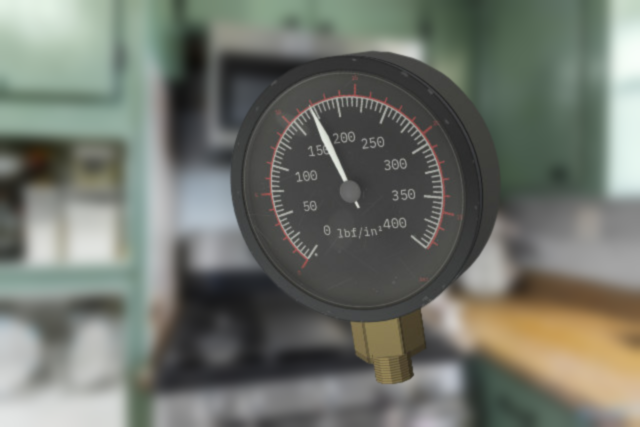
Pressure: {"value": 175, "unit": "psi"}
